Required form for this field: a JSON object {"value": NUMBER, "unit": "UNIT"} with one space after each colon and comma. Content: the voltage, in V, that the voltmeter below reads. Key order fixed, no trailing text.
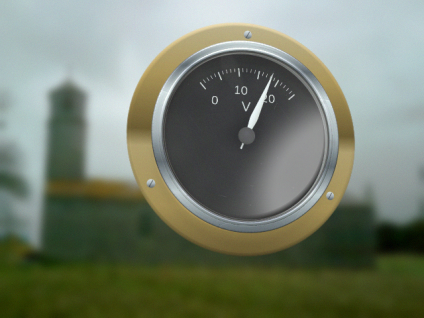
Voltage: {"value": 18, "unit": "V"}
